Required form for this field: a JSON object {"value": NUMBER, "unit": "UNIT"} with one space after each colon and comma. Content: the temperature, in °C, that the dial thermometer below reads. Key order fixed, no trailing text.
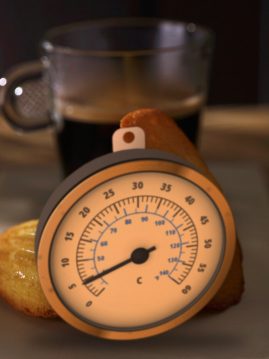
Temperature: {"value": 5, "unit": "°C"}
